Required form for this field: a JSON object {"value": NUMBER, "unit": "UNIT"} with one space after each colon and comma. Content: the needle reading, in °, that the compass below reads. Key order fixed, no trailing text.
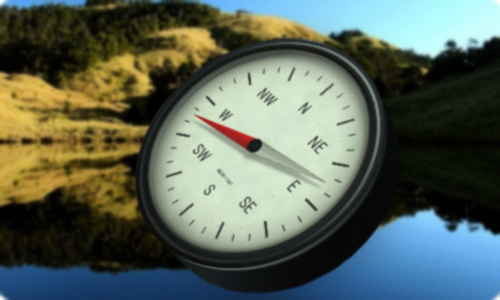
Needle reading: {"value": 255, "unit": "°"}
